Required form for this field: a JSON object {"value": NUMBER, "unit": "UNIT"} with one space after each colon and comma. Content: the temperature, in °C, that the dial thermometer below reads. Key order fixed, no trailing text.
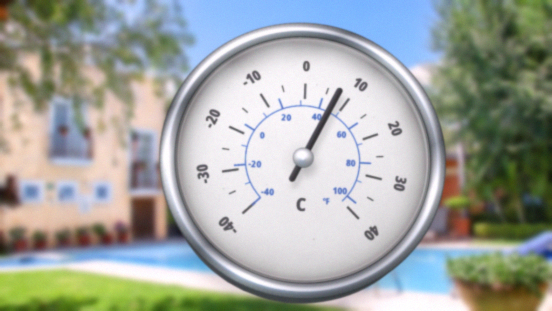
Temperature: {"value": 7.5, "unit": "°C"}
